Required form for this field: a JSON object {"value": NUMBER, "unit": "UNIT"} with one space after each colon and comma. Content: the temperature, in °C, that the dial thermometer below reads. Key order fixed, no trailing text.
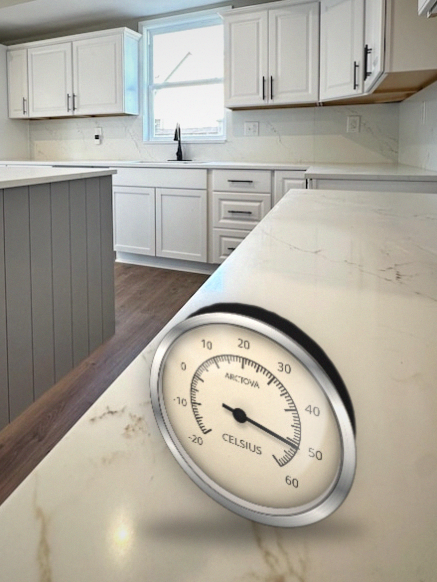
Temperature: {"value": 50, "unit": "°C"}
